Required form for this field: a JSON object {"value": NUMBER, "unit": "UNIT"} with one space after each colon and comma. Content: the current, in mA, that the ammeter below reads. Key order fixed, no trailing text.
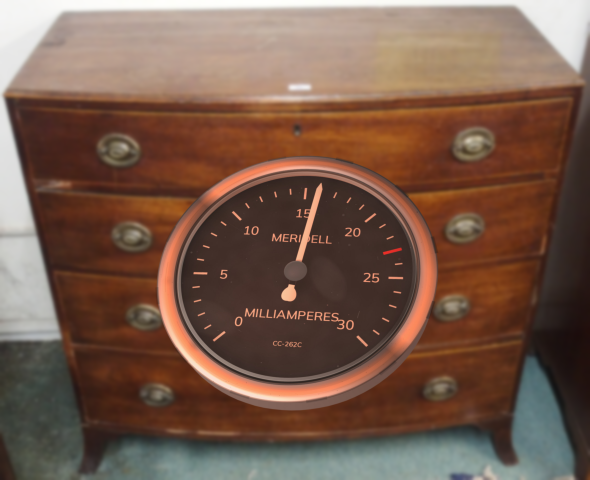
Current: {"value": 16, "unit": "mA"}
